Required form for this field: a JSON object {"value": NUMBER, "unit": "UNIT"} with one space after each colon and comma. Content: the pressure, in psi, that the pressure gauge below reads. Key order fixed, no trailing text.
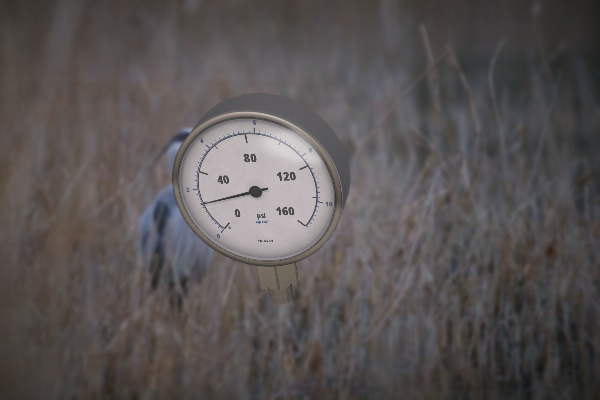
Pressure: {"value": 20, "unit": "psi"}
